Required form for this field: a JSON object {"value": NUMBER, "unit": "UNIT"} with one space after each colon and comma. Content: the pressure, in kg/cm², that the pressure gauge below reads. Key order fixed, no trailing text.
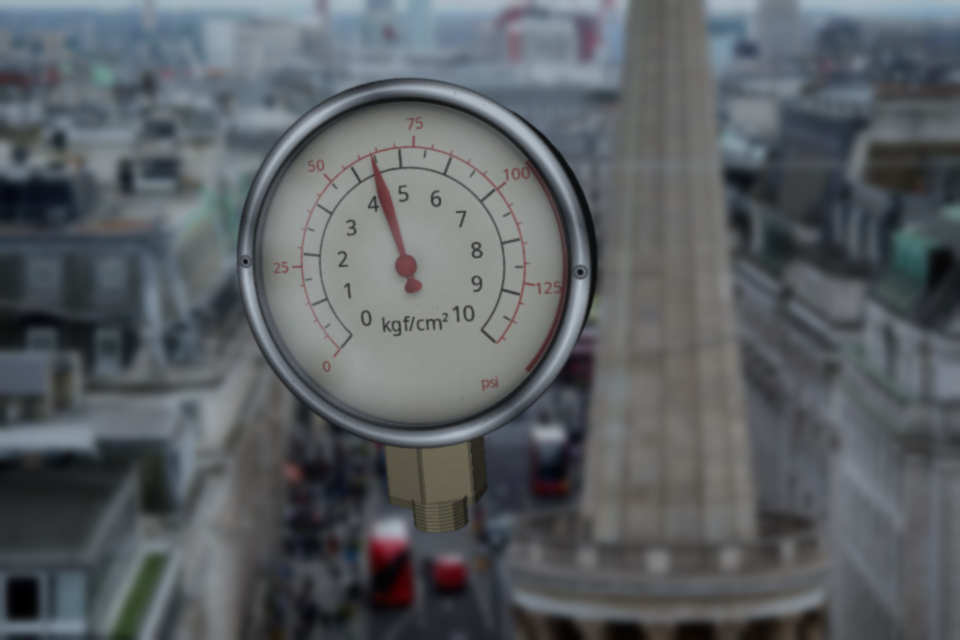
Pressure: {"value": 4.5, "unit": "kg/cm²"}
